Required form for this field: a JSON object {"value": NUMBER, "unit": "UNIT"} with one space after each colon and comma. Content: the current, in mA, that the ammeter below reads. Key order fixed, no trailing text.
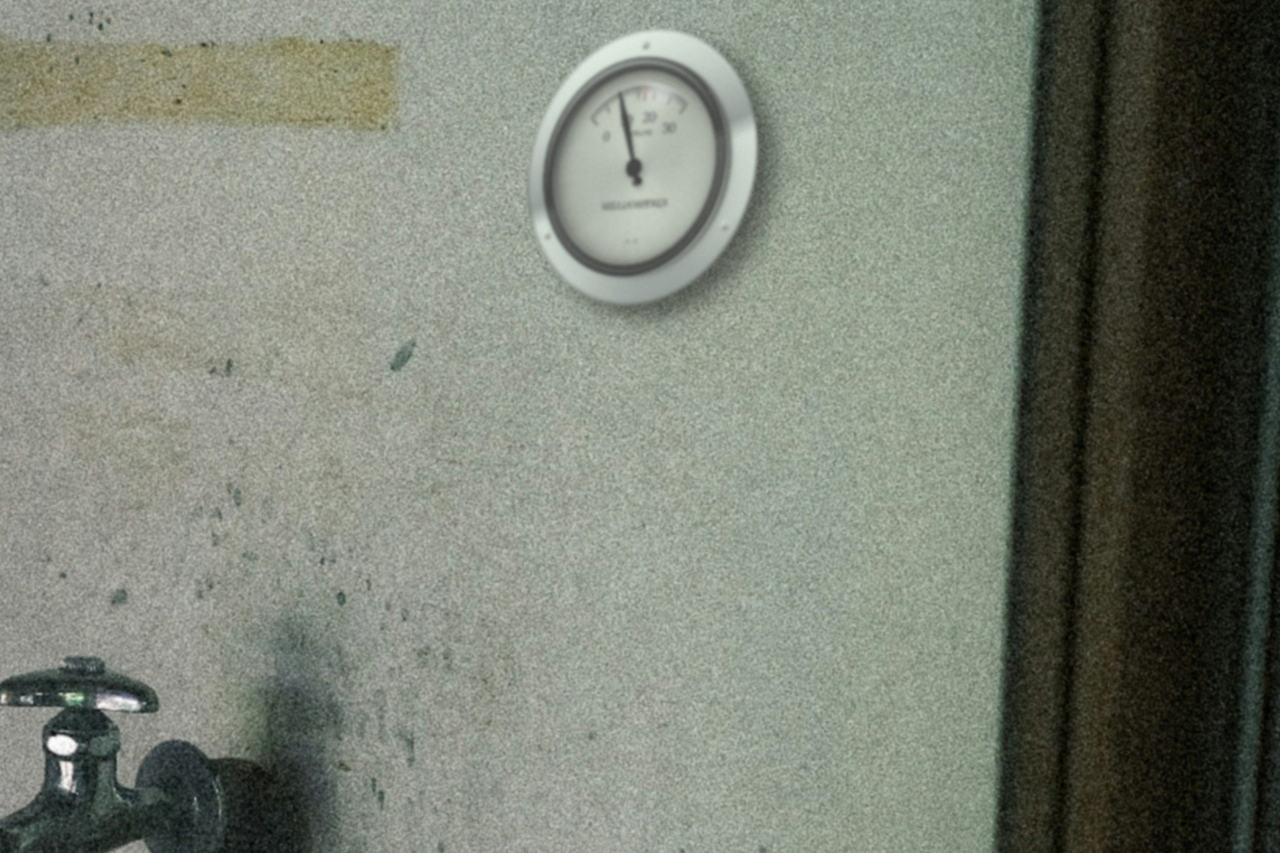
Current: {"value": 10, "unit": "mA"}
